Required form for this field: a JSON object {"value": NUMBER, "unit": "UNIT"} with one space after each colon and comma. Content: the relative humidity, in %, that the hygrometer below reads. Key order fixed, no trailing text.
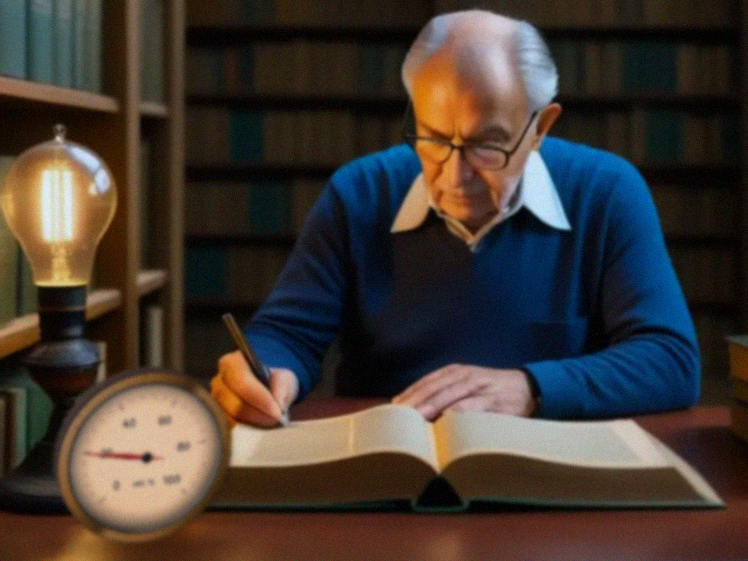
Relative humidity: {"value": 20, "unit": "%"}
